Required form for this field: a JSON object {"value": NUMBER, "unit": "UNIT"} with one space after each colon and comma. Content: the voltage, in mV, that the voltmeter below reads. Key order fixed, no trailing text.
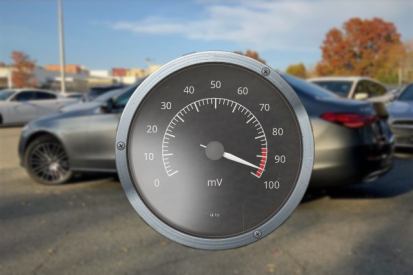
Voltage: {"value": 96, "unit": "mV"}
